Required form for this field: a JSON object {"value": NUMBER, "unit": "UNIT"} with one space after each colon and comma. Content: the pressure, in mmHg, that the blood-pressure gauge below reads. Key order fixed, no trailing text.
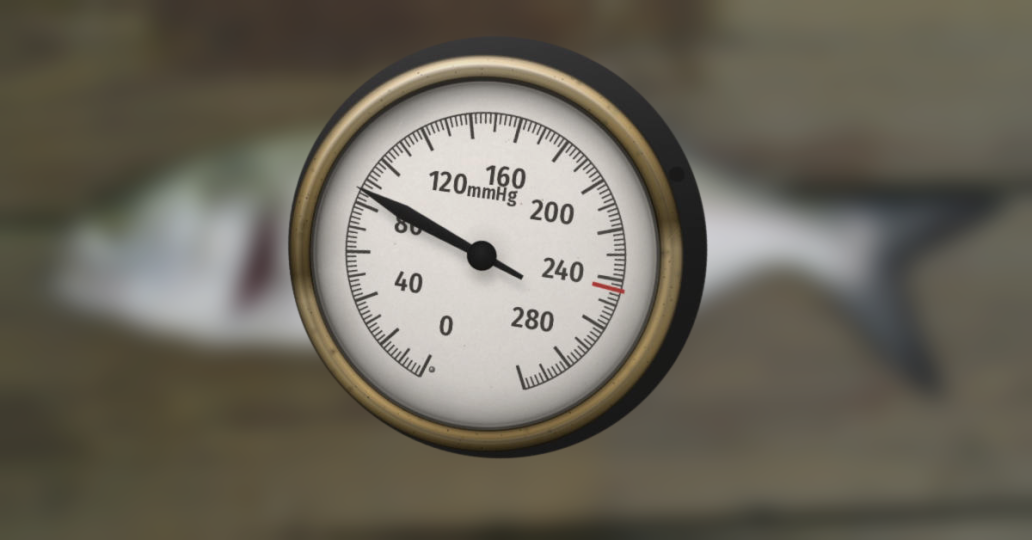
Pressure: {"value": 86, "unit": "mmHg"}
